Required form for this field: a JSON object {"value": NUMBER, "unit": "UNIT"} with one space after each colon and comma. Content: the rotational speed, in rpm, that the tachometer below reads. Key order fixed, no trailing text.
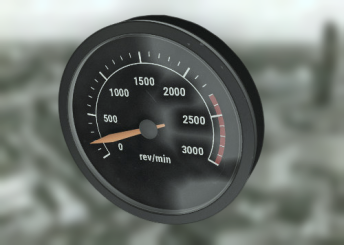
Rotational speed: {"value": 200, "unit": "rpm"}
